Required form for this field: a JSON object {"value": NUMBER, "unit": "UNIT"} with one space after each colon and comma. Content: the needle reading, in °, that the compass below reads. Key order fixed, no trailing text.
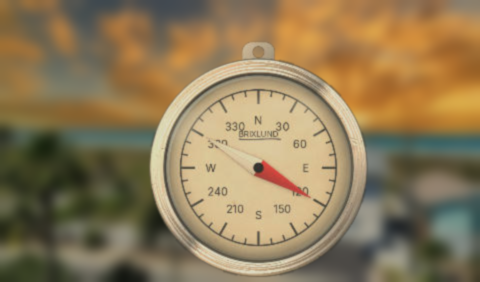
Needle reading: {"value": 120, "unit": "°"}
